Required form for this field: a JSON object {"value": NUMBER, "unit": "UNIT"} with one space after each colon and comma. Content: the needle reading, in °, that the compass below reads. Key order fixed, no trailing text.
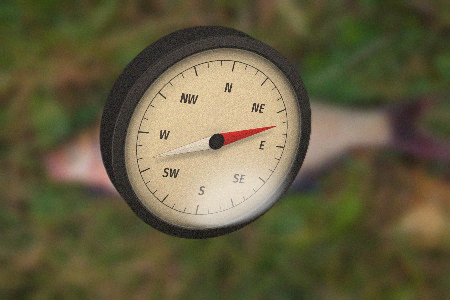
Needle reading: {"value": 70, "unit": "°"}
